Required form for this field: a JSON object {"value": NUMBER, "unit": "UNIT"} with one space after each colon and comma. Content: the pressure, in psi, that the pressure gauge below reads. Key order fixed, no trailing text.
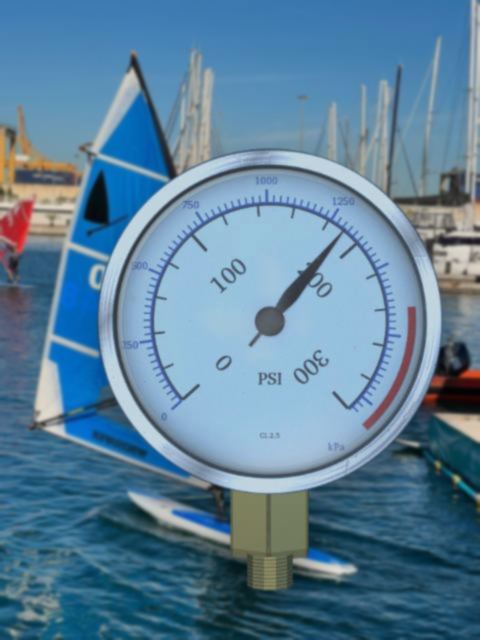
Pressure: {"value": 190, "unit": "psi"}
